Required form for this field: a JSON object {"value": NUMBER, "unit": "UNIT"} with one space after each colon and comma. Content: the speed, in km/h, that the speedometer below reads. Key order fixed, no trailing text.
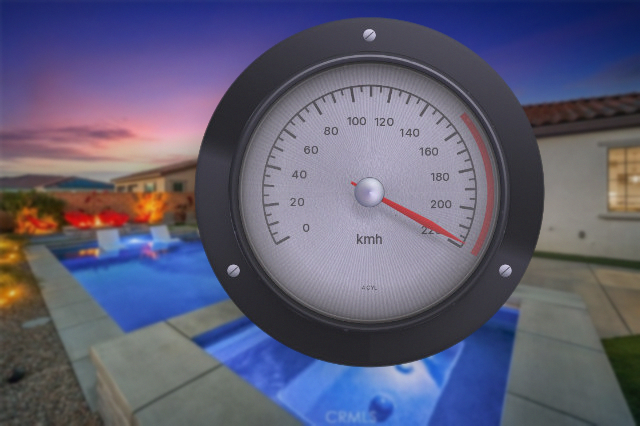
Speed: {"value": 217.5, "unit": "km/h"}
